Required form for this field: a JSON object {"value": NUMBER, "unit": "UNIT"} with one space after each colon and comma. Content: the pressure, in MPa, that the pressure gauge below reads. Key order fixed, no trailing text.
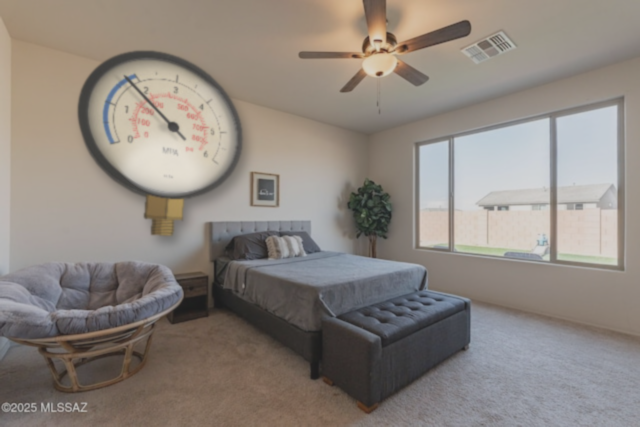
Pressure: {"value": 1.75, "unit": "MPa"}
